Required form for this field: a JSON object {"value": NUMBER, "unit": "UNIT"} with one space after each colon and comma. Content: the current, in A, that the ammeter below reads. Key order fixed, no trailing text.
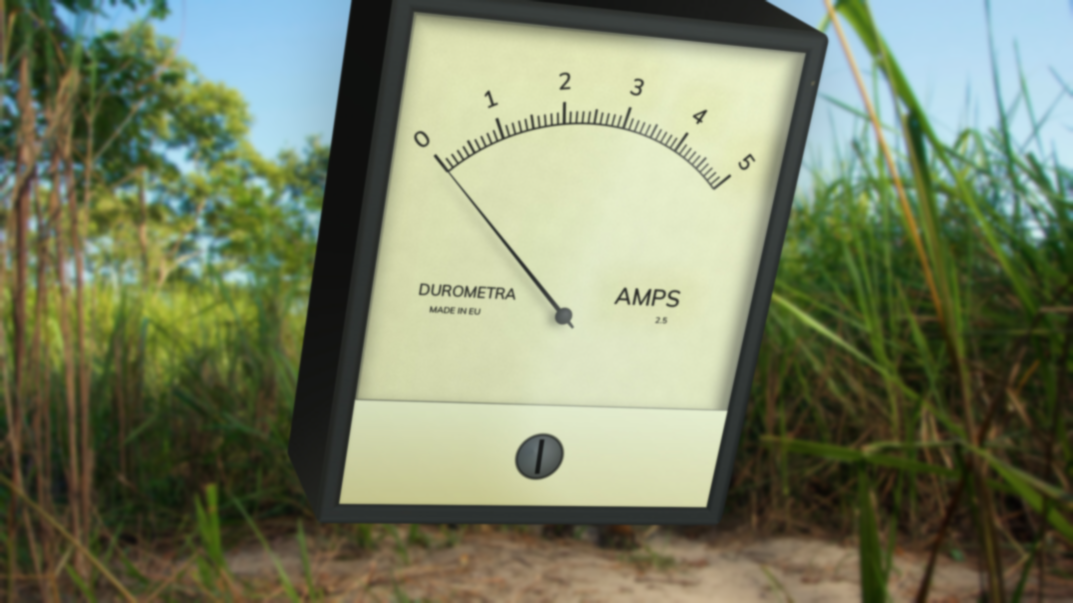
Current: {"value": 0, "unit": "A"}
